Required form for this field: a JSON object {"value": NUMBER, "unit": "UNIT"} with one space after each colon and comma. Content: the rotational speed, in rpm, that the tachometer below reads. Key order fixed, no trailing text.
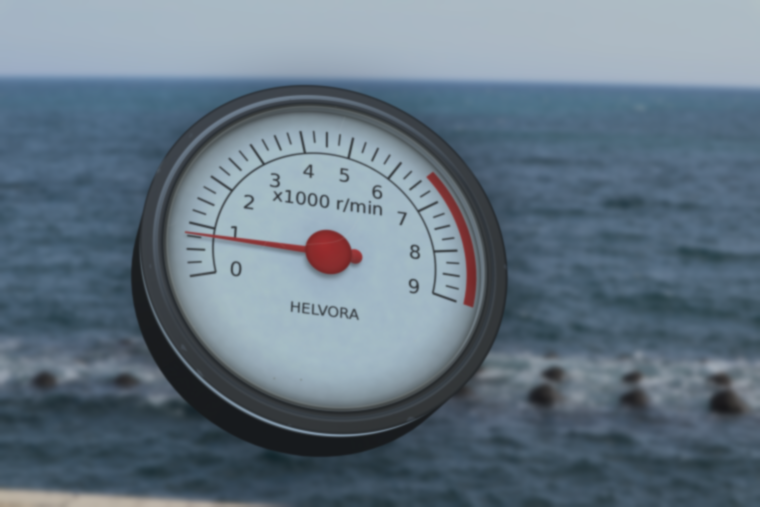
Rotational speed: {"value": 750, "unit": "rpm"}
